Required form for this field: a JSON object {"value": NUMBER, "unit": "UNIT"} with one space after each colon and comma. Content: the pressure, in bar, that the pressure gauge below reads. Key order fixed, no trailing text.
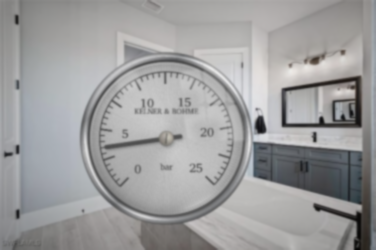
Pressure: {"value": 3.5, "unit": "bar"}
